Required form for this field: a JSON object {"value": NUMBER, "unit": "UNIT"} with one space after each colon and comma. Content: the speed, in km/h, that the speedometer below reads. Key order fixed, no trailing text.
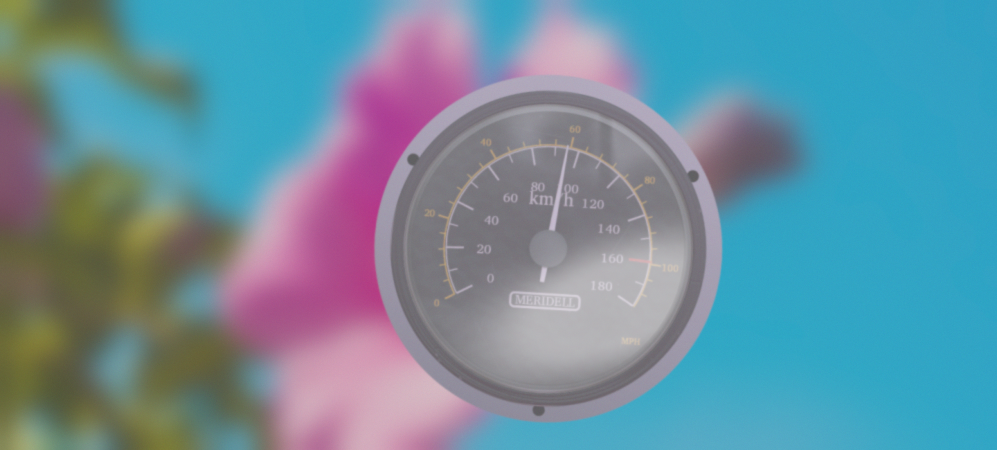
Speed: {"value": 95, "unit": "km/h"}
